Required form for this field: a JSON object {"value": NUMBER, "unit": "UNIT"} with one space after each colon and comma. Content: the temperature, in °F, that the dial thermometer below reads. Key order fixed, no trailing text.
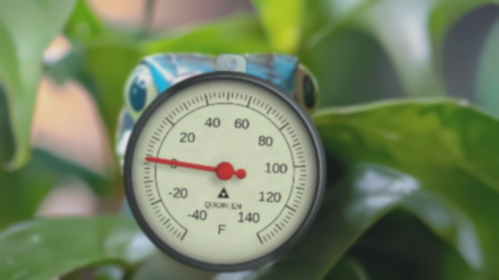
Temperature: {"value": 0, "unit": "°F"}
